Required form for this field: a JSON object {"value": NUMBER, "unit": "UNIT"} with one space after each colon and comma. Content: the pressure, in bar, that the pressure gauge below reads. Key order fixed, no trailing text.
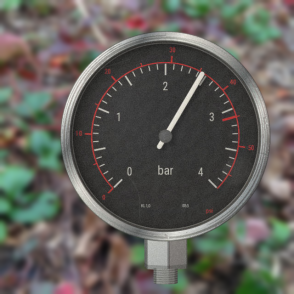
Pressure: {"value": 2.45, "unit": "bar"}
